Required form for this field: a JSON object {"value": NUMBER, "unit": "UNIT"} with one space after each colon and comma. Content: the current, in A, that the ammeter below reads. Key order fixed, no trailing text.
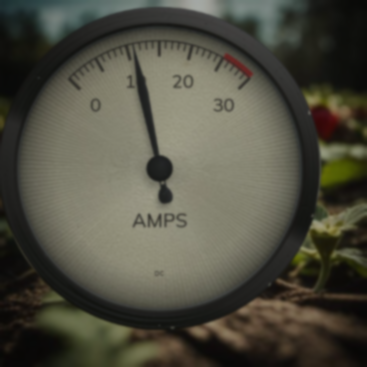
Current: {"value": 11, "unit": "A"}
